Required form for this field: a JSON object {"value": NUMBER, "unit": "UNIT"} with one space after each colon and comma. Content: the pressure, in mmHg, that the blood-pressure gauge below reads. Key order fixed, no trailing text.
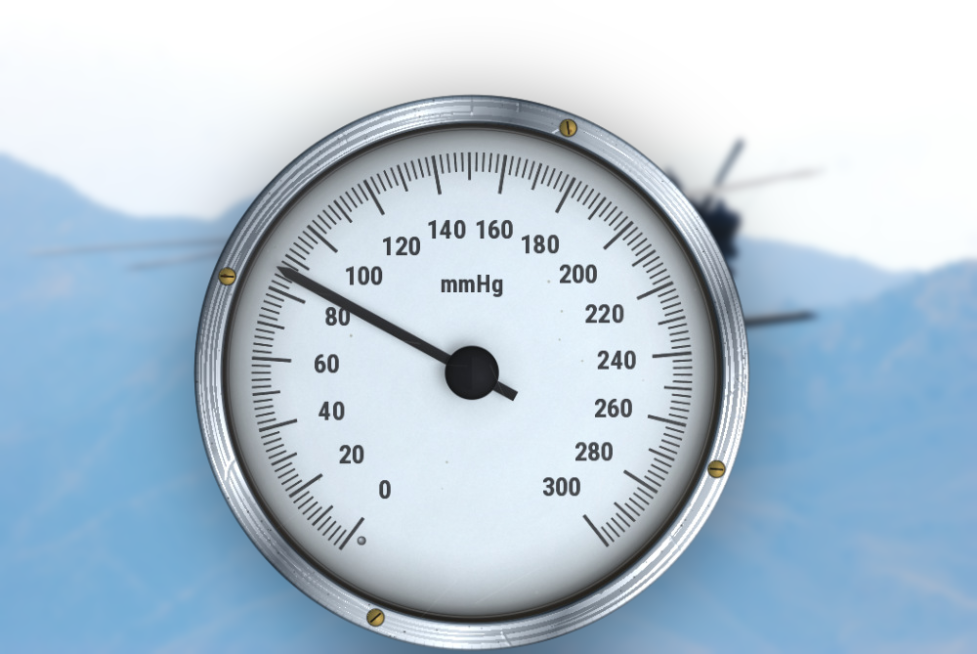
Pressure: {"value": 86, "unit": "mmHg"}
